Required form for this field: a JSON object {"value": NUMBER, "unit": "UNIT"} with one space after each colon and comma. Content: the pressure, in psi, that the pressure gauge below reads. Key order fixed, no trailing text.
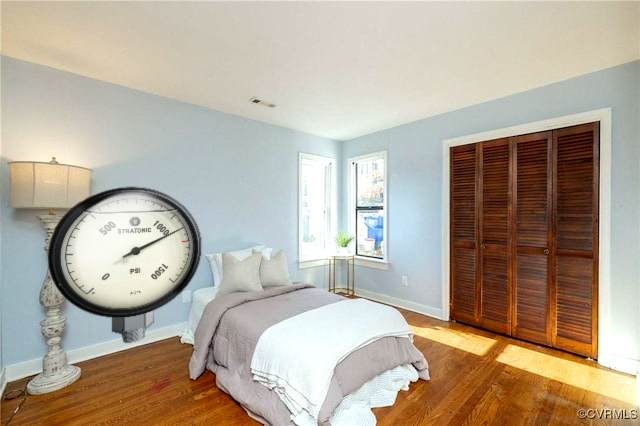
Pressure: {"value": 1100, "unit": "psi"}
